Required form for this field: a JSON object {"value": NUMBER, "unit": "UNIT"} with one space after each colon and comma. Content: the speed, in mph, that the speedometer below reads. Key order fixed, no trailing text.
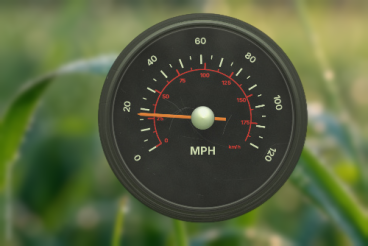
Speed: {"value": 17.5, "unit": "mph"}
